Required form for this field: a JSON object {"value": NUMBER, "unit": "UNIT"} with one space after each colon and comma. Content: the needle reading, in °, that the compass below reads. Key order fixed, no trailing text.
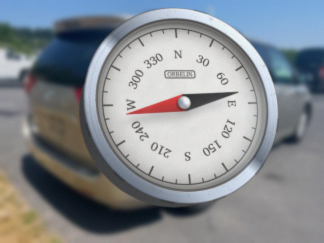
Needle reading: {"value": 260, "unit": "°"}
